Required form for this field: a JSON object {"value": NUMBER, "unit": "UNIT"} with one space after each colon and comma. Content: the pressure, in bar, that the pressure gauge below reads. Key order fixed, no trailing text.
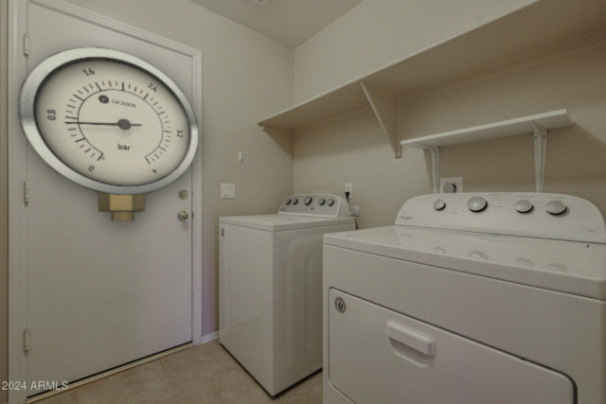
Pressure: {"value": 0.7, "unit": "bar"}
